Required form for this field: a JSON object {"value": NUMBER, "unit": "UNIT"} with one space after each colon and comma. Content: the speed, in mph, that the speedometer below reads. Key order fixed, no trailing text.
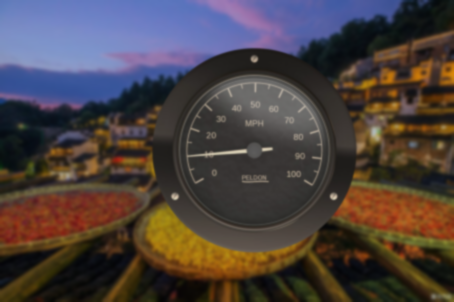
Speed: {"value": 10, "unit": "mph"}
